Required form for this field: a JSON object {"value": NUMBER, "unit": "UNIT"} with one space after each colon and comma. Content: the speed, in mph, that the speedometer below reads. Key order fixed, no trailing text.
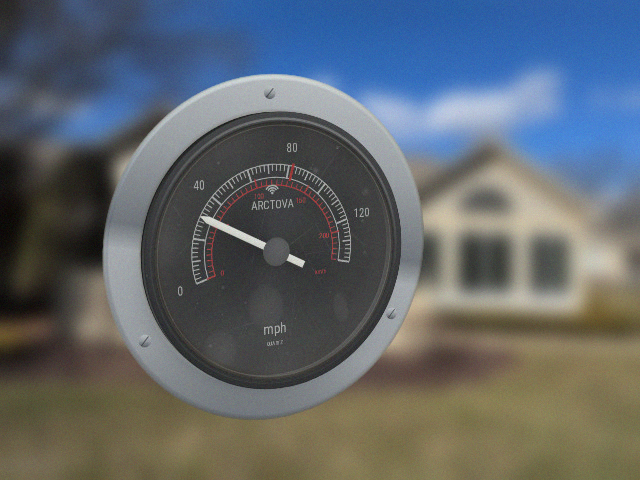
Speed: {"value": 30, "unit": "mph"}
